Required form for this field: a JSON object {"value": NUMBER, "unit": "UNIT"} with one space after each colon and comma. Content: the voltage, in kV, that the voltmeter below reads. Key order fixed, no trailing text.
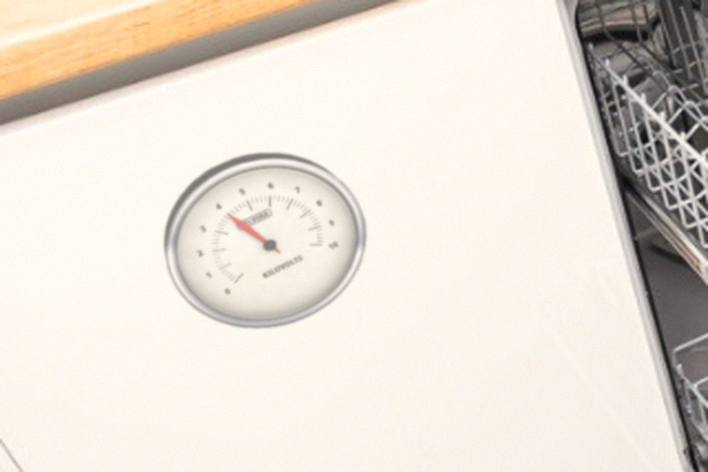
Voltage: {"value": 4, "unit": "kV"}
